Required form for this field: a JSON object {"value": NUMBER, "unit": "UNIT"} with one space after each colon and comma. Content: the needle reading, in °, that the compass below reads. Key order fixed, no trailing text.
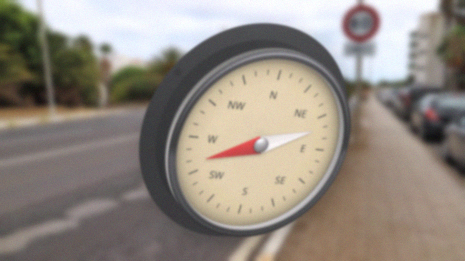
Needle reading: {"value": 250, "unit": "°"}
